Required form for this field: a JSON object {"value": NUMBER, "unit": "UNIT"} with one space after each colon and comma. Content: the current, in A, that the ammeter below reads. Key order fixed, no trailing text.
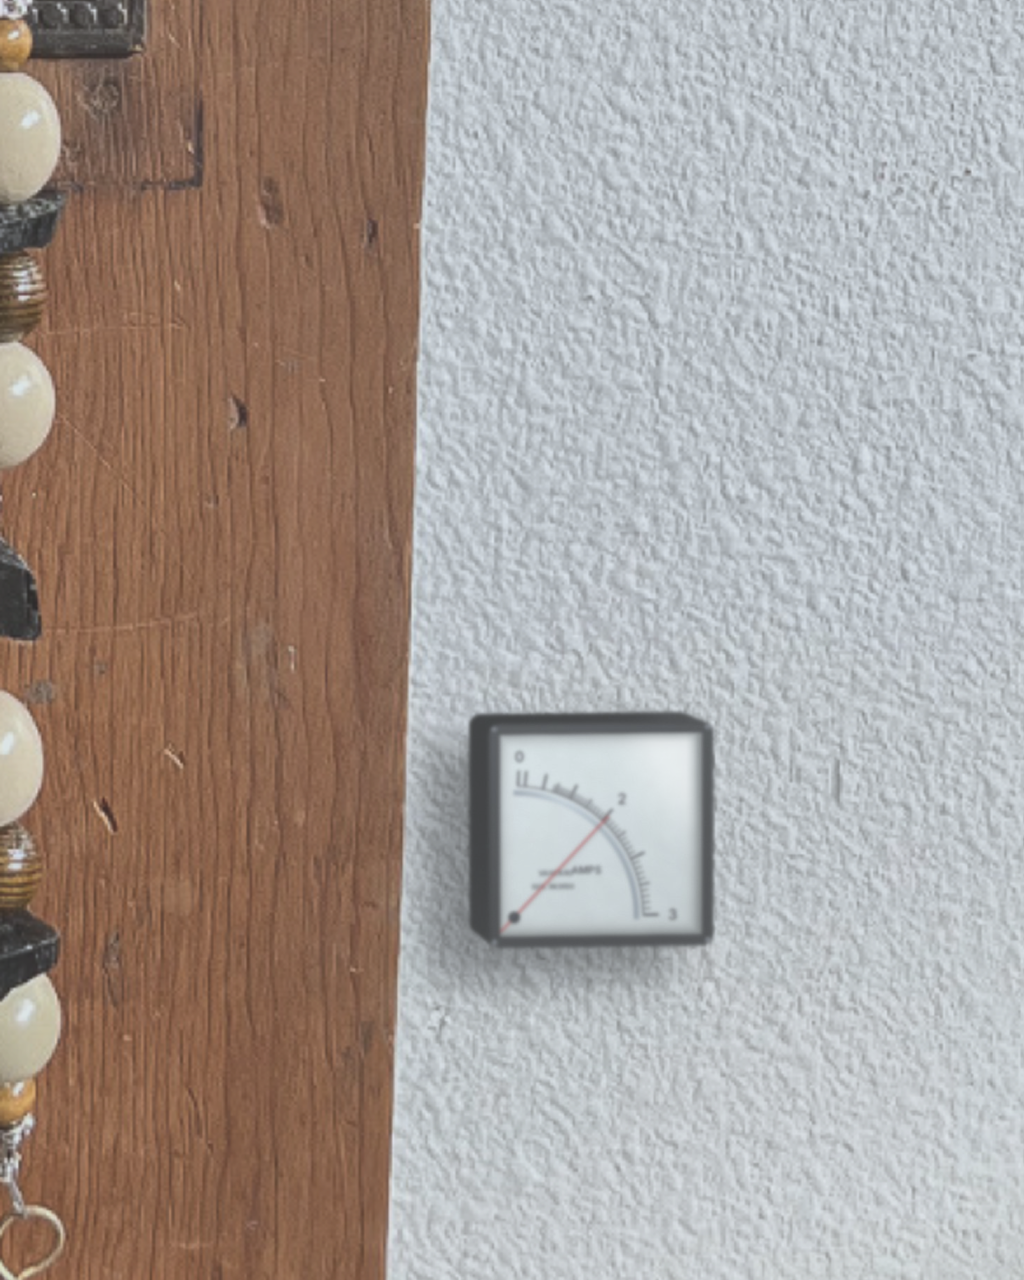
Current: {"value": 2, "unit": "A"}
